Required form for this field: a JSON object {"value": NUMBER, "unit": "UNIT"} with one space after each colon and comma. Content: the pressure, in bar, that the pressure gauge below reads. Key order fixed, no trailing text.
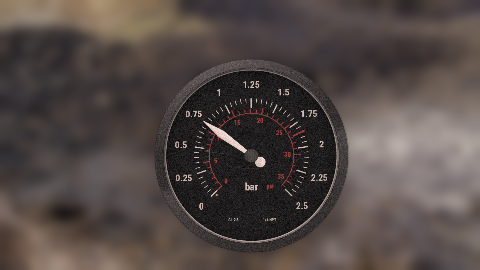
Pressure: {"value": 0.75, "unit": "bar"}
